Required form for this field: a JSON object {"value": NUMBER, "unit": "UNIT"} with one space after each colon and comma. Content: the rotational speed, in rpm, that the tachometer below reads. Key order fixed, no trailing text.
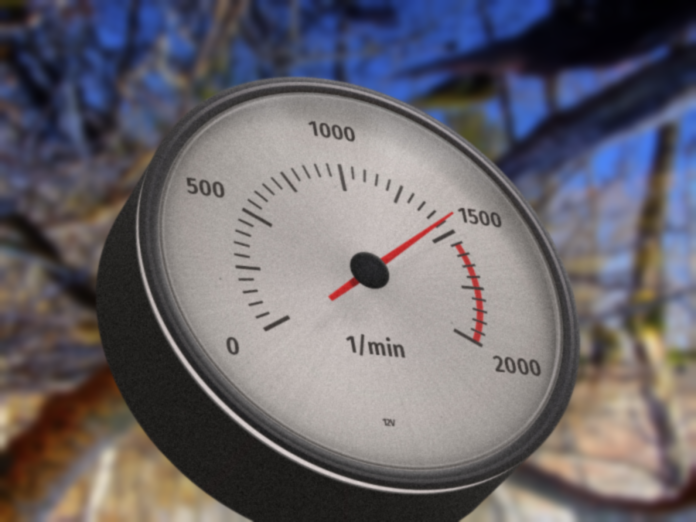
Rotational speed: {"value": 1450, "unit": "rpm"}
